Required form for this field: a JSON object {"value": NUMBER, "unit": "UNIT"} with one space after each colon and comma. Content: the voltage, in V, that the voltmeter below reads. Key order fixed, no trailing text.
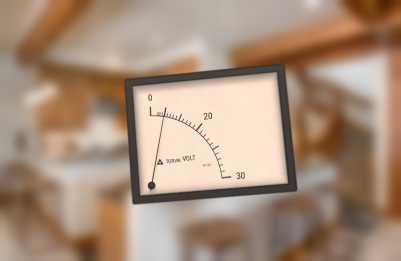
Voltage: {"value": 10, "unit": "V"}
